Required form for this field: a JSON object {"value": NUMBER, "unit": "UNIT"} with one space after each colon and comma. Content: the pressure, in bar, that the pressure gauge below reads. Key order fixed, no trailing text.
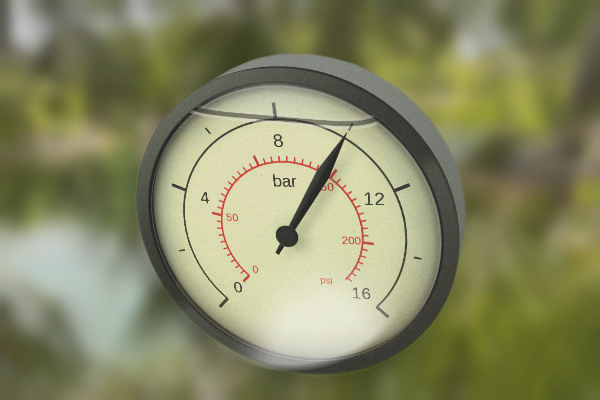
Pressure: {"value": 10, "unit": "bar"}
